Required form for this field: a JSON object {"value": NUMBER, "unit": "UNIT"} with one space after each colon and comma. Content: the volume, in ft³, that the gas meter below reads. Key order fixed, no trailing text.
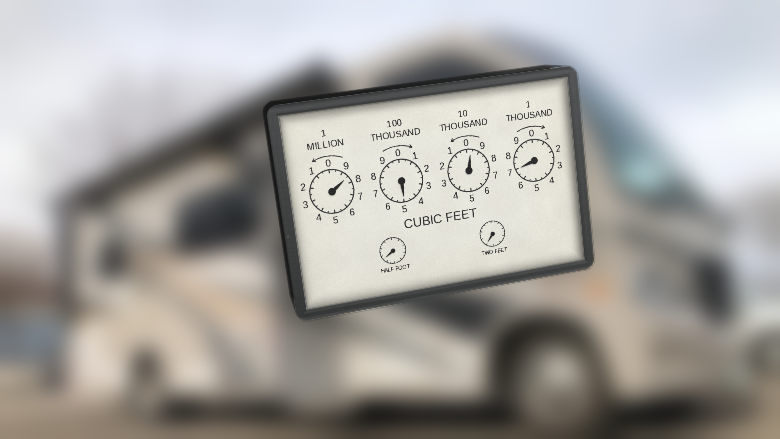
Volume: {"value": 849700, "unit": "ft³"}
